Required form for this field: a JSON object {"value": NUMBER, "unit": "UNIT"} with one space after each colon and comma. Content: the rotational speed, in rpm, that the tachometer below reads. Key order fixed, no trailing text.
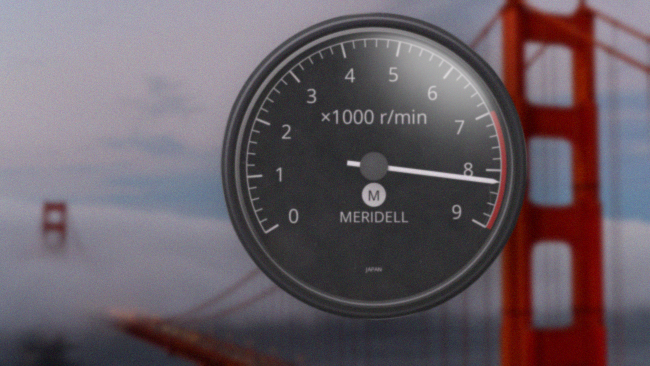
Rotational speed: {"value": 8200, "unit": "rpm"}
